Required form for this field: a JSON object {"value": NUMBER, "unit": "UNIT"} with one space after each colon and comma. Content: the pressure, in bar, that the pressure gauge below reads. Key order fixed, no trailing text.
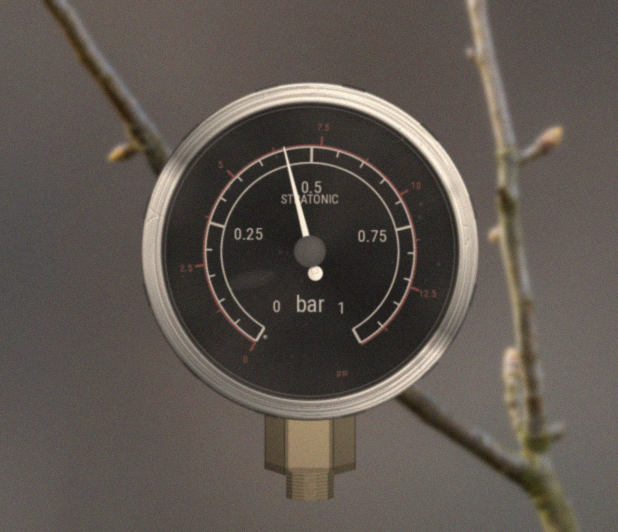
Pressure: {"value": 0.45, "unit": "bar"}
